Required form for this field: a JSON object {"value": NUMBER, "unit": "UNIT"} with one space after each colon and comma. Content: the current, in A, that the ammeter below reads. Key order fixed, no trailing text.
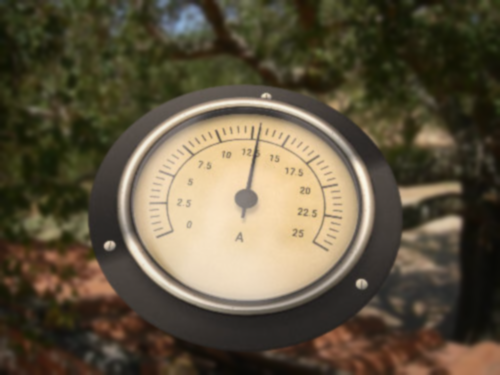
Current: {"value": 13, "unit": "A"}
